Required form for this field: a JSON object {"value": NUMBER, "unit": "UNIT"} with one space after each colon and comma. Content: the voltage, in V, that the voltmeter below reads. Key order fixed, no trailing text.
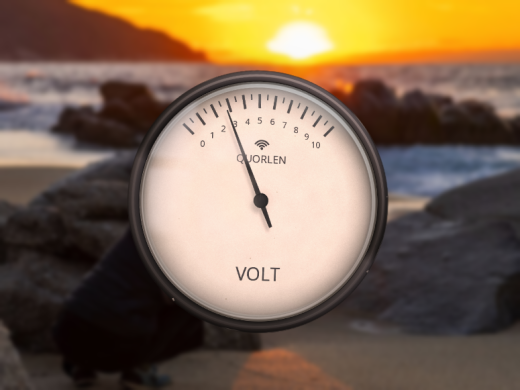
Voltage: {"value": 2.75, "unit": "V"}
